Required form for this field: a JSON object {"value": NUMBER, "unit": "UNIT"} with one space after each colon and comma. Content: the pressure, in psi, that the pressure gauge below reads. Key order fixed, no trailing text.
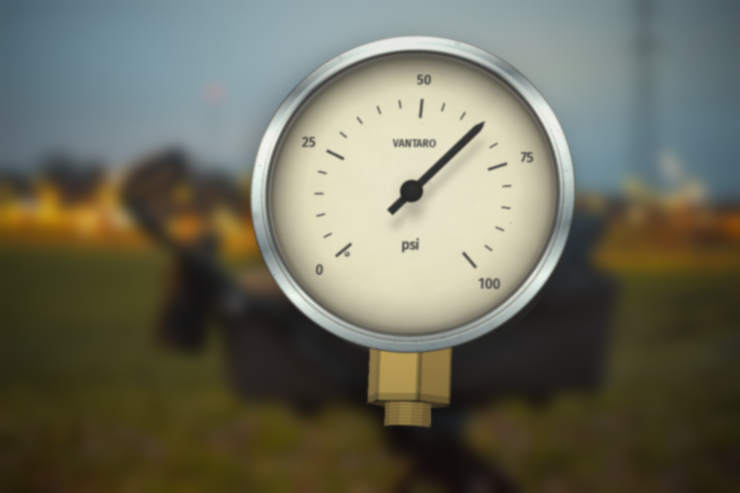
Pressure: {"value": 65, "unit": "psi"}
